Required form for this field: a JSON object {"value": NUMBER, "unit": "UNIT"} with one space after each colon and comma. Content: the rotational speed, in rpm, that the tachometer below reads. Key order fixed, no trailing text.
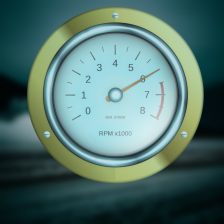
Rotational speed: {"value": 6000, "unit": "rpm"}
